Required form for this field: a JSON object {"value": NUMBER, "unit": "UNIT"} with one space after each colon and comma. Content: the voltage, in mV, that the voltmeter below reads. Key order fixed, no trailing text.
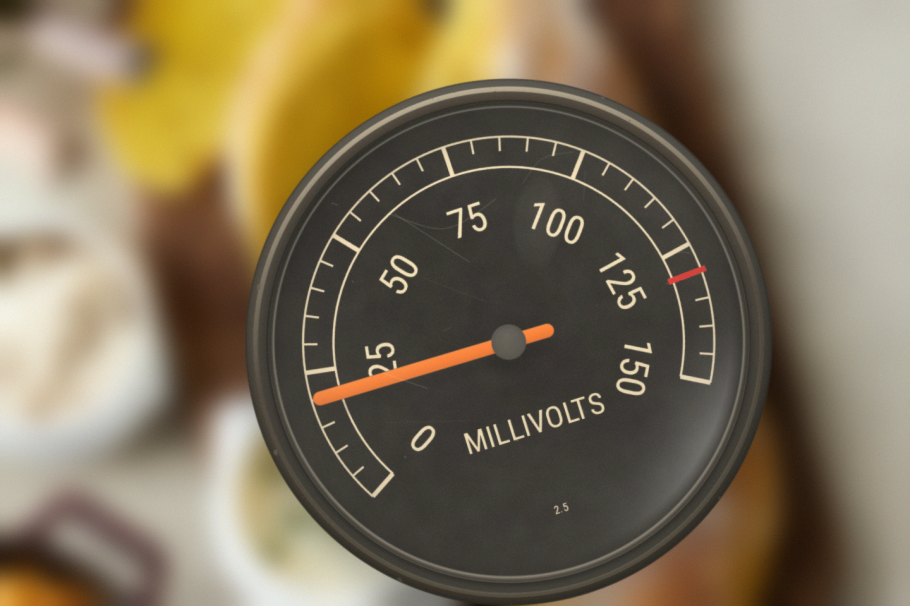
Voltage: {"value": 20, "unit": "mV"}
